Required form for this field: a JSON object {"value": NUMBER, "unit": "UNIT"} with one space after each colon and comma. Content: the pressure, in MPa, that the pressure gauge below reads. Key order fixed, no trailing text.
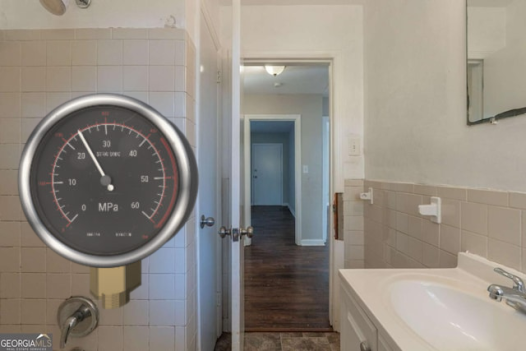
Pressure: {"value": 24, "unit": "MPa"}
